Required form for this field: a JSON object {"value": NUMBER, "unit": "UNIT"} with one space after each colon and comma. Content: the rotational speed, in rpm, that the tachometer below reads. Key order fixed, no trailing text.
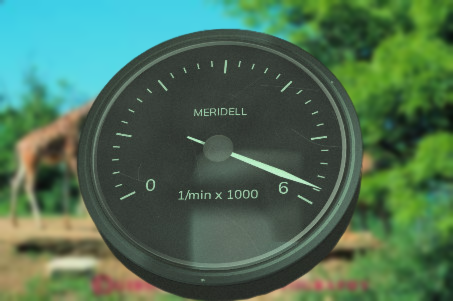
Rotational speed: {"value": 5800, "unit": "rpm"}
